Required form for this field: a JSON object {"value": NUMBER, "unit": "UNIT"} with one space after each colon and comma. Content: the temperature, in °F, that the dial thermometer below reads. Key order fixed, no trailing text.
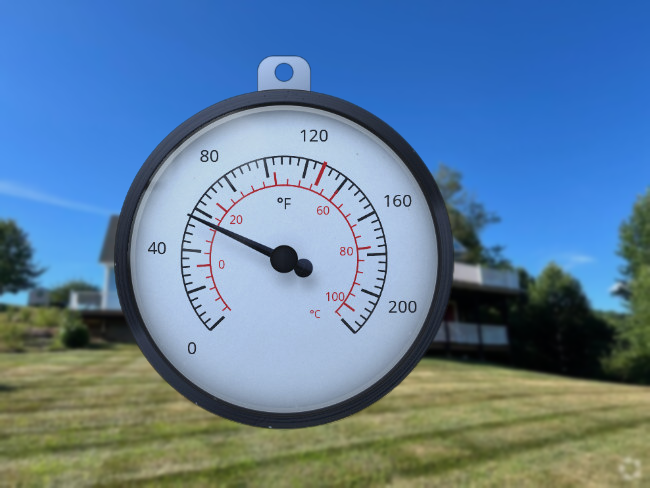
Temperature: {"value": 56, "unit": "°F"}
